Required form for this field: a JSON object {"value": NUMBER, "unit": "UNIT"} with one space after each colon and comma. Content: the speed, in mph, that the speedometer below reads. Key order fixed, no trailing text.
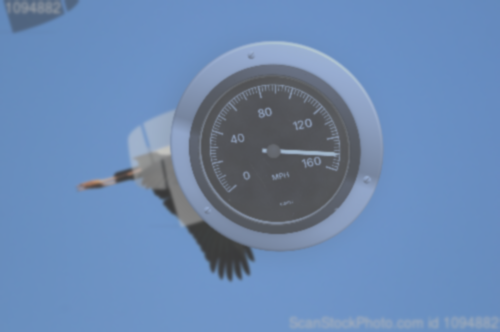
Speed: {"value": 150, "unit": "mph"}
